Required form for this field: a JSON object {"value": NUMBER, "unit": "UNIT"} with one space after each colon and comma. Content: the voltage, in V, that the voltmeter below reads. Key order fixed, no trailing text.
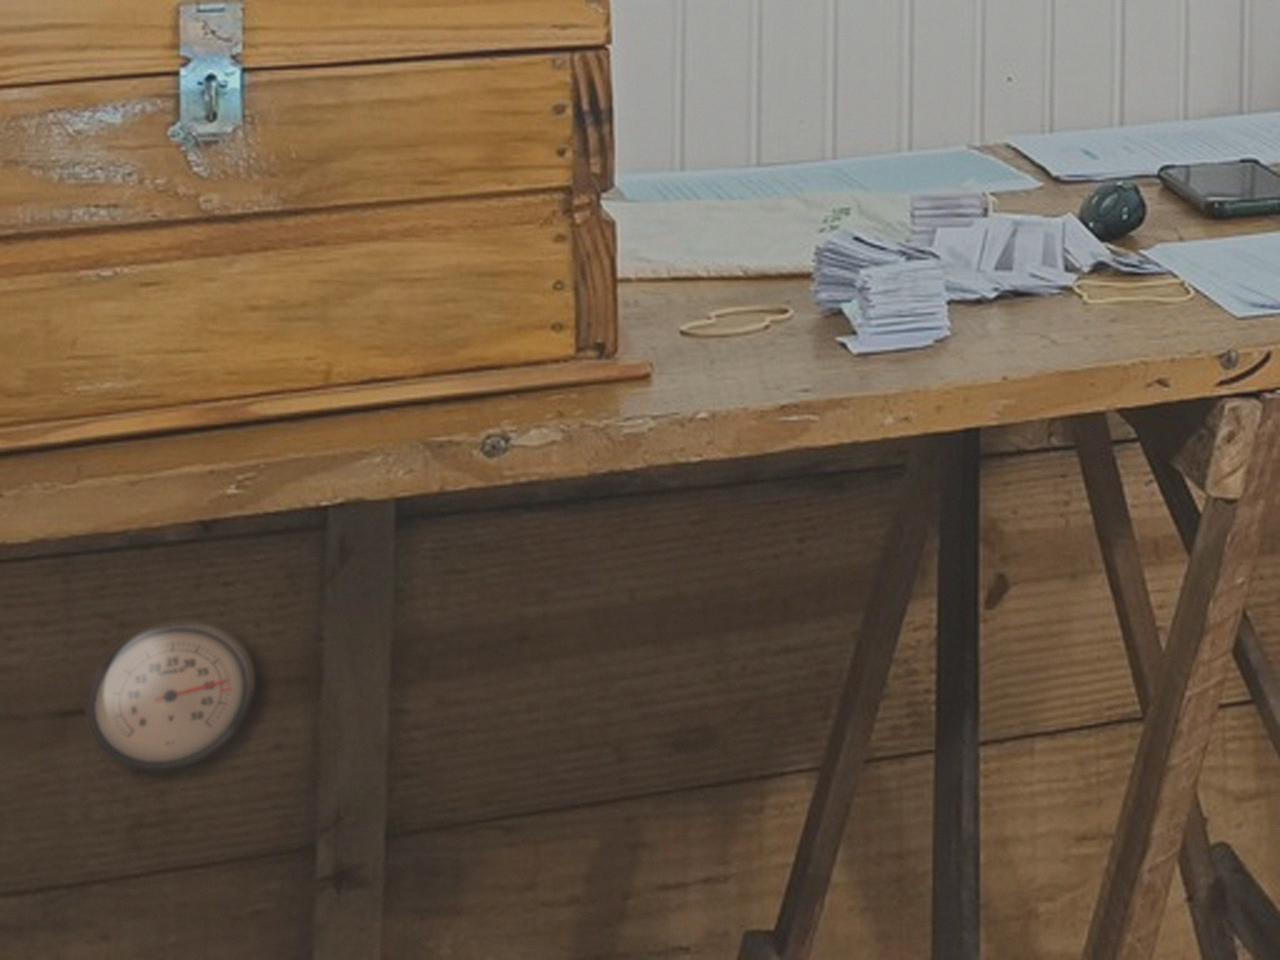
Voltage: {"value": 40, "unit": "V"}
